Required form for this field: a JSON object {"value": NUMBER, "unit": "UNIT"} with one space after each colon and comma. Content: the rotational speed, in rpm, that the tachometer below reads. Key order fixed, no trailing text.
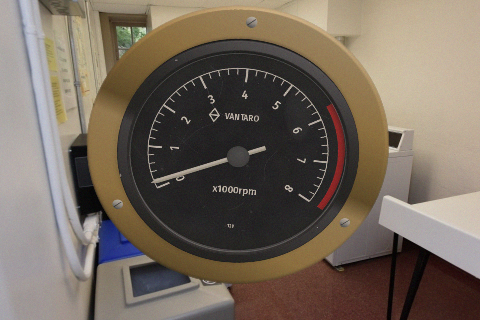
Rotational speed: {"value": 200, "unit": "rpm"}
